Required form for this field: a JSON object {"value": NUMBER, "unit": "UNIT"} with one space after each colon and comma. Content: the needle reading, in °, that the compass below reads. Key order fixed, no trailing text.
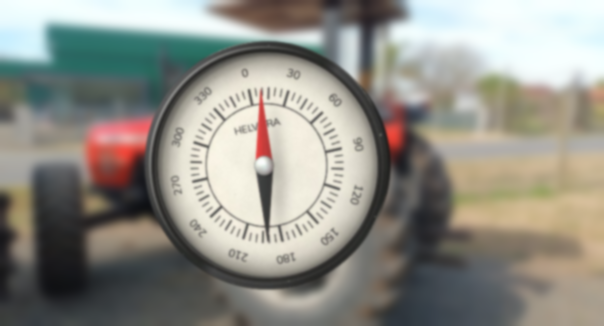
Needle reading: {"value": 10, "unit": "°"}
